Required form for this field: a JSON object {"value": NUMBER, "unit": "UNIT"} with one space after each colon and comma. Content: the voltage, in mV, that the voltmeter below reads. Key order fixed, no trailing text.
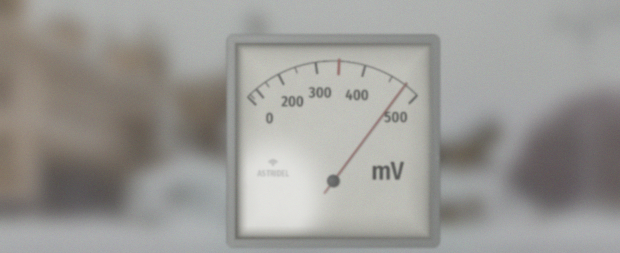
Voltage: {"value": 475, "unit": "mV"}
